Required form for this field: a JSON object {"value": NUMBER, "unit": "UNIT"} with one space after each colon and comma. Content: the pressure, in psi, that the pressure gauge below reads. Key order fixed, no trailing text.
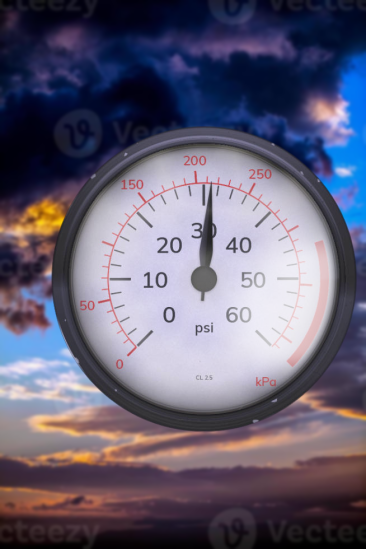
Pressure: {"value": 31, "unit": "psi"}
